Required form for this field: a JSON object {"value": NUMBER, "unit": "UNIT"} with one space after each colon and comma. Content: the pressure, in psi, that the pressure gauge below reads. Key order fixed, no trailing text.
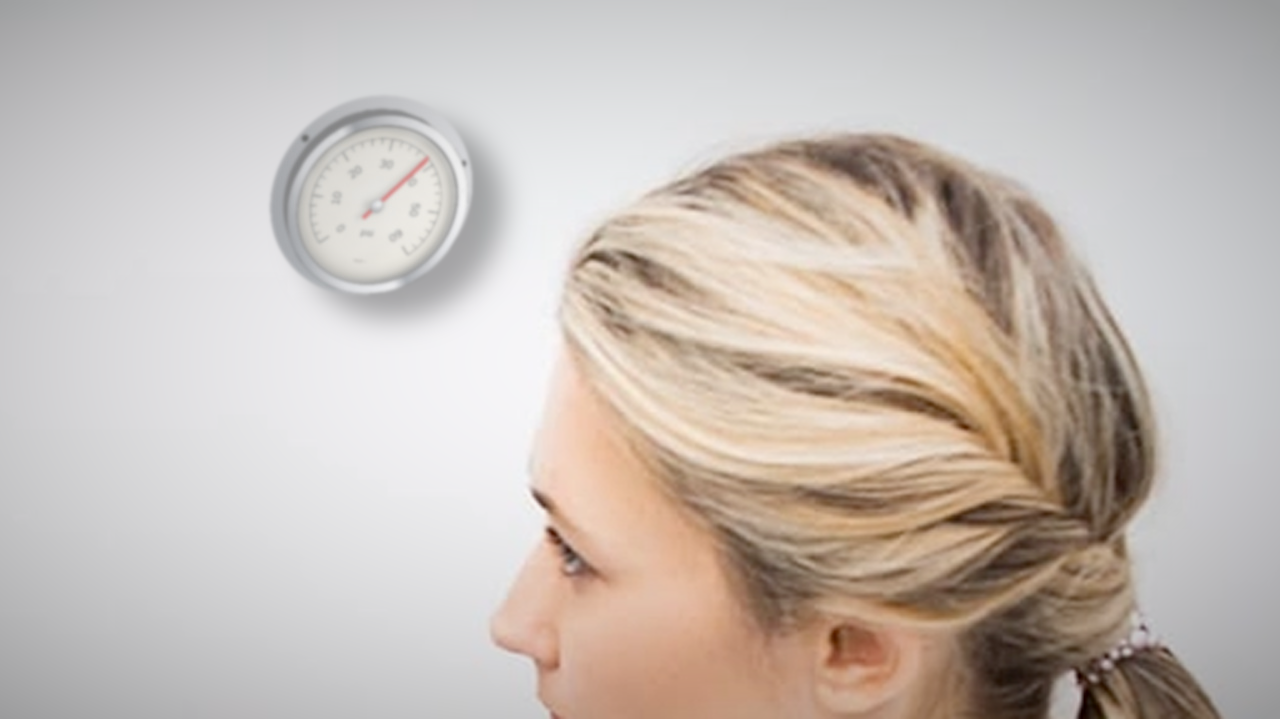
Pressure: {"value": 38, "unit": "psi"}
